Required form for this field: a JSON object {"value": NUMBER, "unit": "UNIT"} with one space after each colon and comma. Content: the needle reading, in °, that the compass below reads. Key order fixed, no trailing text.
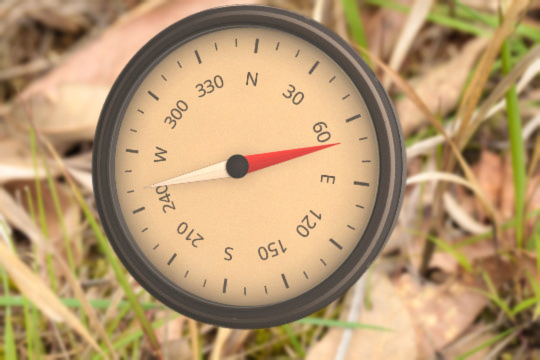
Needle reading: {"value": 70, "unit": "°"}
